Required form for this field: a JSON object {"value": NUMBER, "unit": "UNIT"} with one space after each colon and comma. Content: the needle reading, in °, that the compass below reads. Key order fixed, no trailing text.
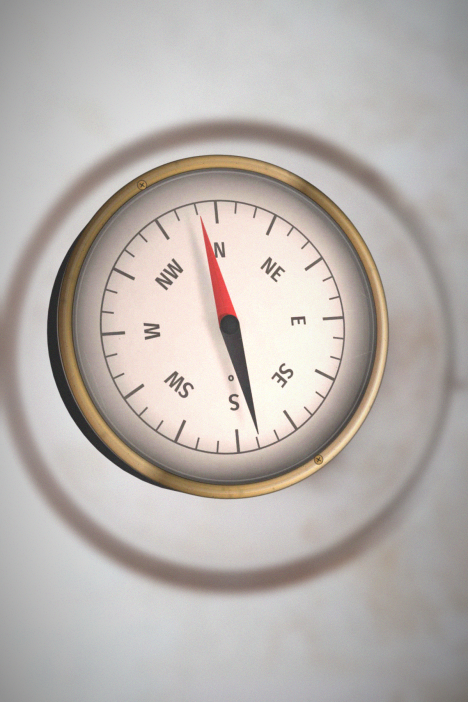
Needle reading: {"value": 350, "unit": "°"}
